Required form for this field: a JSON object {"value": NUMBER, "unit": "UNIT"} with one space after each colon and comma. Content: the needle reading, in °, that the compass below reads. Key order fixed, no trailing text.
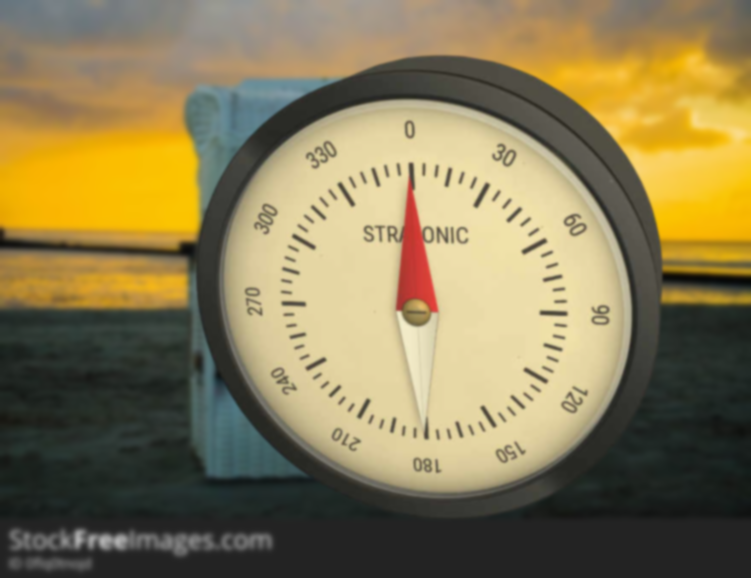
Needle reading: {"value": 0, "unit": "°"}
